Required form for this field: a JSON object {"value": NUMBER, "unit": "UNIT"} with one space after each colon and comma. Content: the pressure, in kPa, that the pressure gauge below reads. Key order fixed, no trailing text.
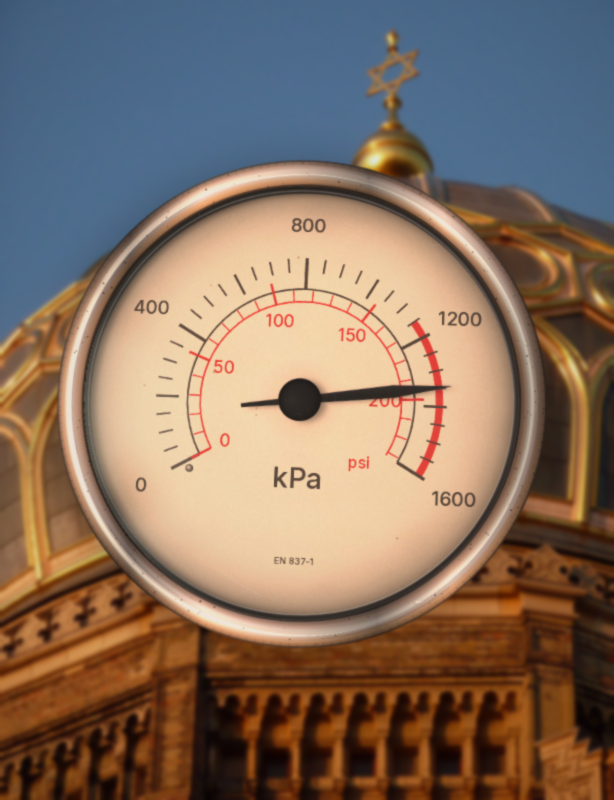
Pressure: {"value": 1350, "unit": "kPa"}
